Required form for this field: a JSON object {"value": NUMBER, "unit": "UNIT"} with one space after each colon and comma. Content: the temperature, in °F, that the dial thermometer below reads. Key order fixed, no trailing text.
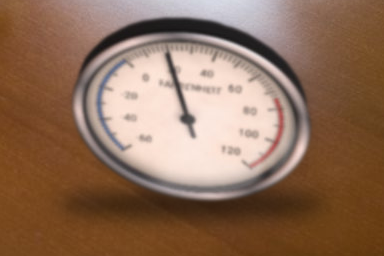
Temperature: {"value": 20, "unit": "°F"}
